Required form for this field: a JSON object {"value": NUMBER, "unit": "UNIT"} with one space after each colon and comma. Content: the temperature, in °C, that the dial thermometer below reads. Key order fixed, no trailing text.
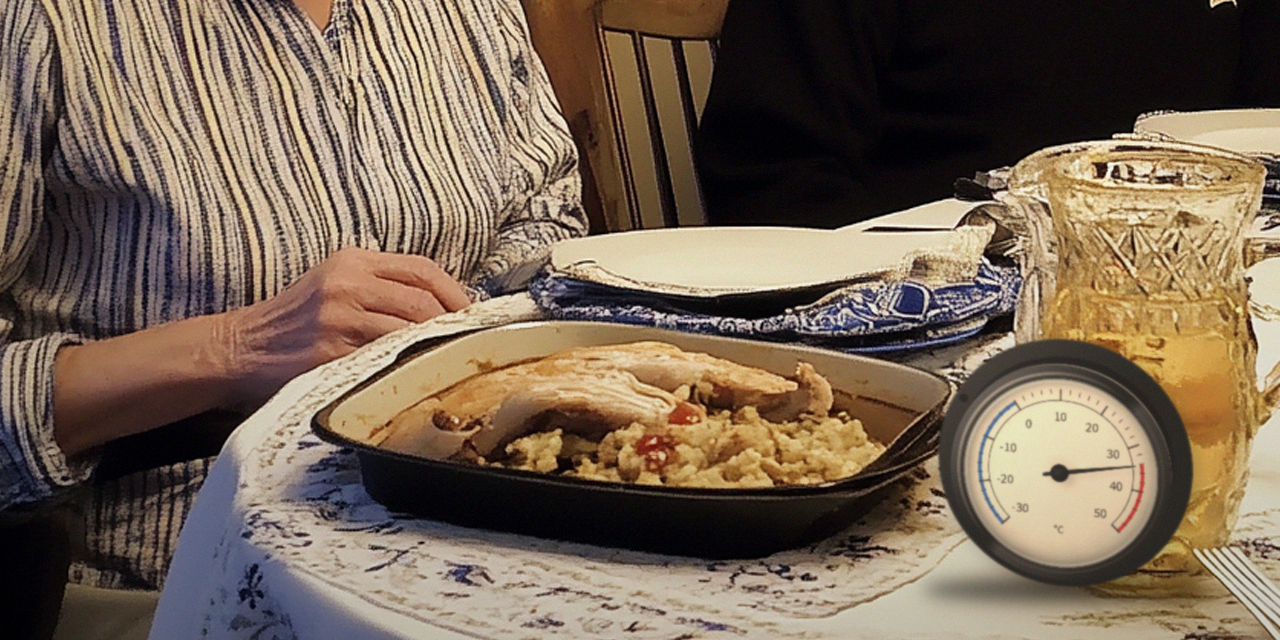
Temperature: {"value": 34, "unit": "°C"}
